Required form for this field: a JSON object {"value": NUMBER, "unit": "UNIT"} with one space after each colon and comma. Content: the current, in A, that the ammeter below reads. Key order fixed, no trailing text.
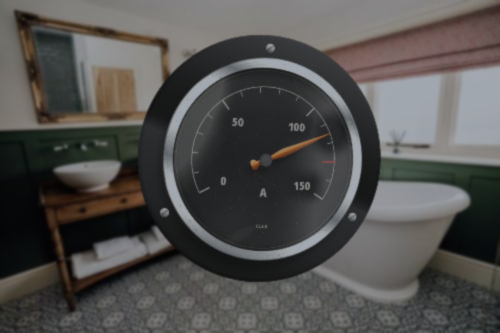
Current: {"value": 115, "unit": "A"}
